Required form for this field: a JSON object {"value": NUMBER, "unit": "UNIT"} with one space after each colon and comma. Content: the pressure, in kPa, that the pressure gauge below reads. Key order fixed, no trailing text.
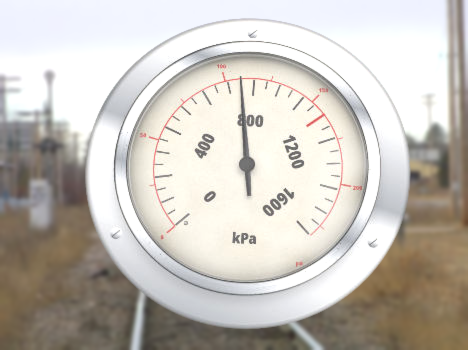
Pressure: {"value": 750, "unit": "kPa"}
